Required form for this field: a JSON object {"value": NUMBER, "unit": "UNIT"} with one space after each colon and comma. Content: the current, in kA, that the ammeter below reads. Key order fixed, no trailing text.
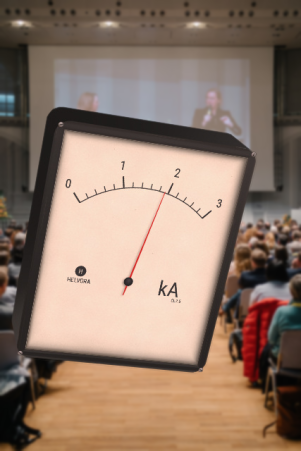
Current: {"value": 1.9, "unit": "kA"}
